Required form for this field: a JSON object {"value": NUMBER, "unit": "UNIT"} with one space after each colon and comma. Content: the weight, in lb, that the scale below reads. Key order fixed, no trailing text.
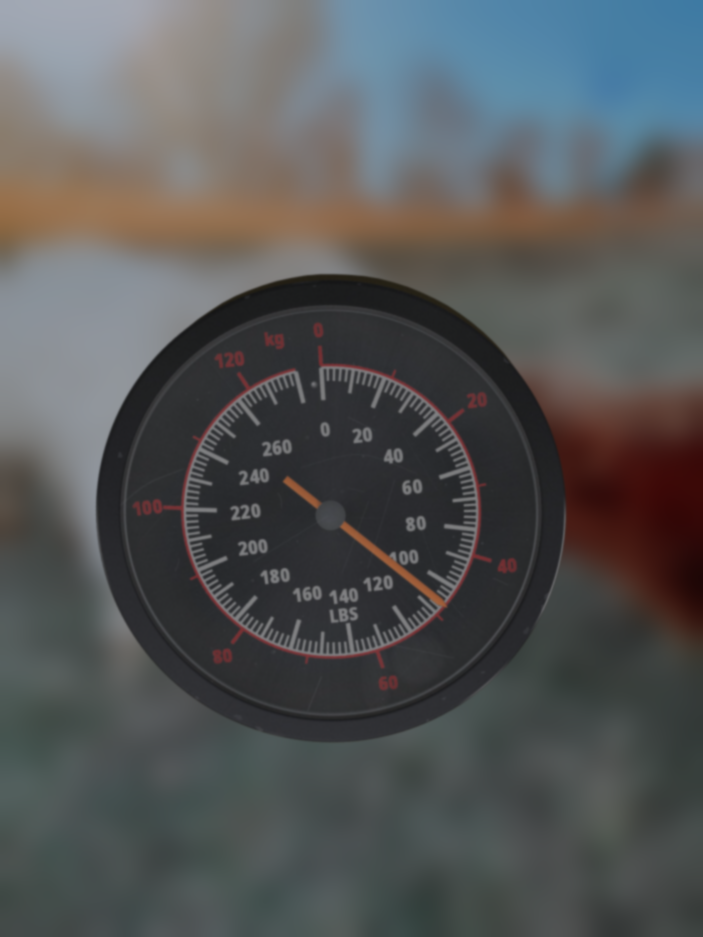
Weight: {"value": 106, "unit": "lb"}
